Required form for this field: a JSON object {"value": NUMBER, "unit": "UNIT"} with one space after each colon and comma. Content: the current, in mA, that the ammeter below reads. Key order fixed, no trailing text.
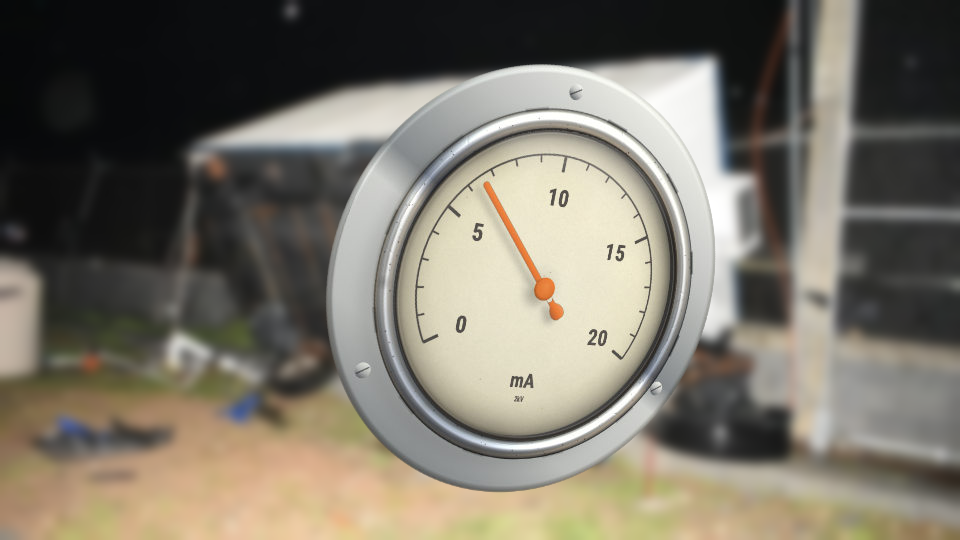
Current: {"value": 6.5, "unit": "mA"}
